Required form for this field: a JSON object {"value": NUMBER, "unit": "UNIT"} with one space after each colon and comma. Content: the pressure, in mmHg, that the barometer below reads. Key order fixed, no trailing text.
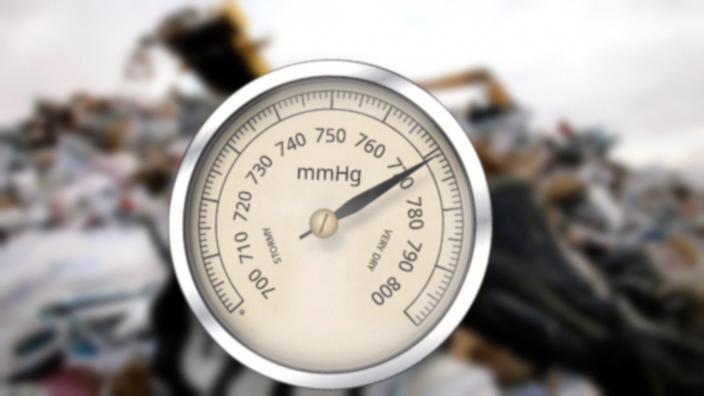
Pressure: {"value": 771, "unit": "mmHg"}
